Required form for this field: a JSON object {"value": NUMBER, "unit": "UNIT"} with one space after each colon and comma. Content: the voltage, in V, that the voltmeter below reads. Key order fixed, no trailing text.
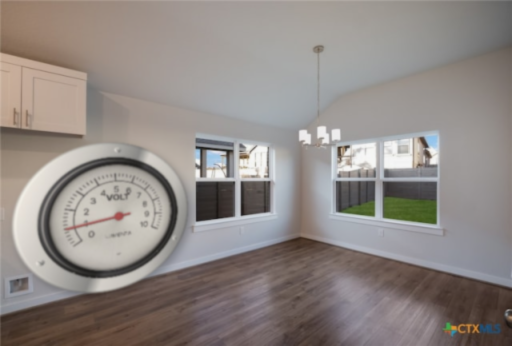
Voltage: {"value": 1, "unit": "V"}
